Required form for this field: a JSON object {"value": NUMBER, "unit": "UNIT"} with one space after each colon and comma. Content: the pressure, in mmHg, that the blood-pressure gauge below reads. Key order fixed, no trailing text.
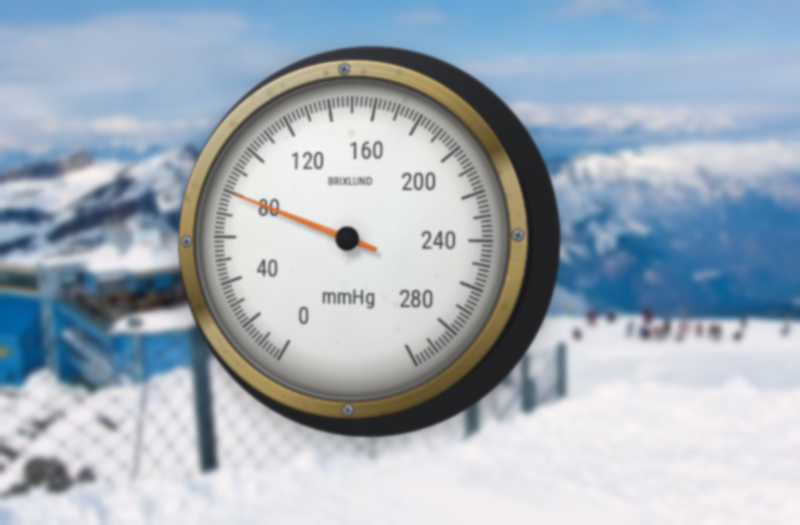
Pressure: {"value": 80, "unit": "mmHg"}
